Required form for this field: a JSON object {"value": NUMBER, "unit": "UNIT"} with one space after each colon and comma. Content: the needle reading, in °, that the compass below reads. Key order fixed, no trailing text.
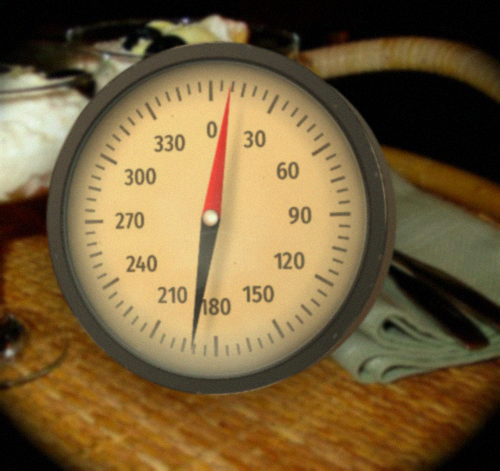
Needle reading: {"value": 10, "unit": "°"}
